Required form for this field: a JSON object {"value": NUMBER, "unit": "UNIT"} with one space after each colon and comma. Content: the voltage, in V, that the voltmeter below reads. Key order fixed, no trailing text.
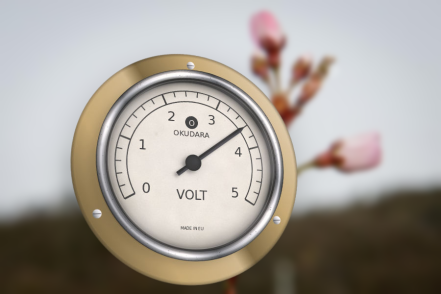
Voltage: {"value": 3.6, "unit": "V"}
